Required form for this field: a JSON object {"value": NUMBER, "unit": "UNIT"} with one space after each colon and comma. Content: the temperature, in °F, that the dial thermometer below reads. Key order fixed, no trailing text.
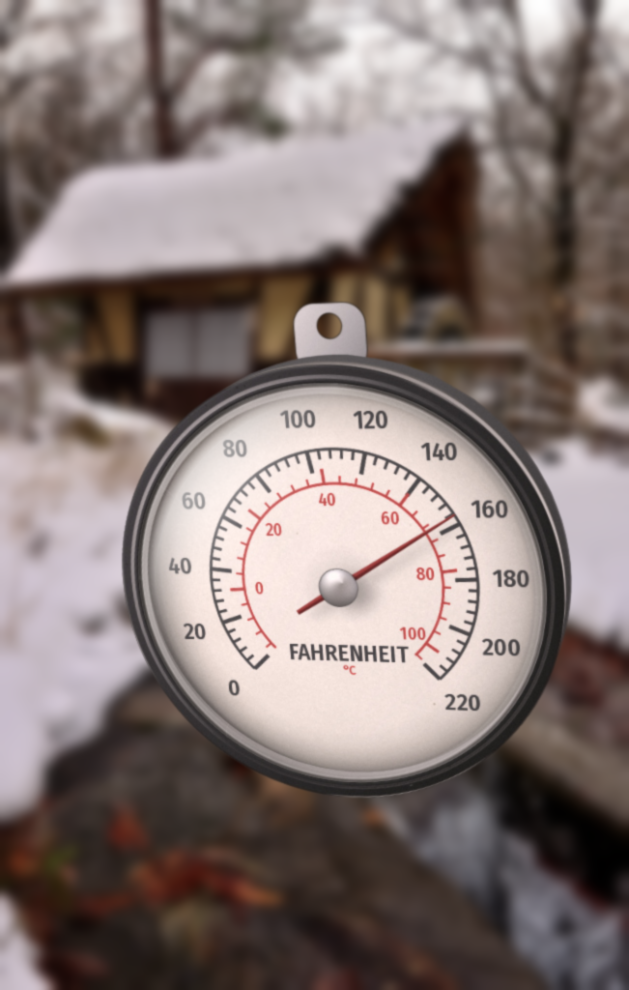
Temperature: {"value": 156, "unit": "°F"}
